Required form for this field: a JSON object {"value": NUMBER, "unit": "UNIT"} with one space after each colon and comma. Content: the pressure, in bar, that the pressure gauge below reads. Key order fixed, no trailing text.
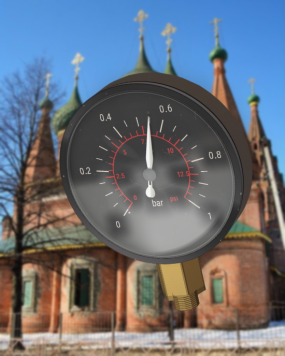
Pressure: {"value": 0.55, "unit": "bar"}
